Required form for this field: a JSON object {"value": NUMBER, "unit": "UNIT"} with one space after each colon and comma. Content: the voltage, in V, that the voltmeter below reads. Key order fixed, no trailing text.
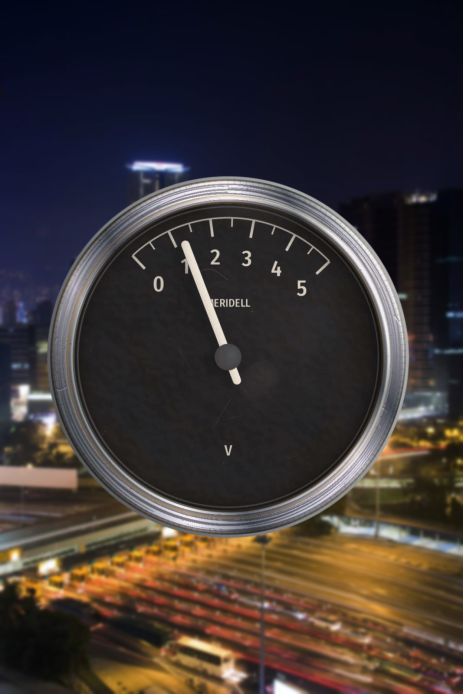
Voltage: {"value": 1.25, "unit": "V"}
